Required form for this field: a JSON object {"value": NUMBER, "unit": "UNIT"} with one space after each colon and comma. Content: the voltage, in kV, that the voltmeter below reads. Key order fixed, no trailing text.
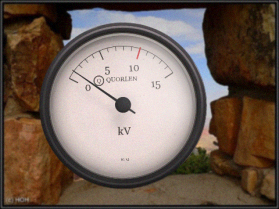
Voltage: {"value": 1, "unit": "kV"}
